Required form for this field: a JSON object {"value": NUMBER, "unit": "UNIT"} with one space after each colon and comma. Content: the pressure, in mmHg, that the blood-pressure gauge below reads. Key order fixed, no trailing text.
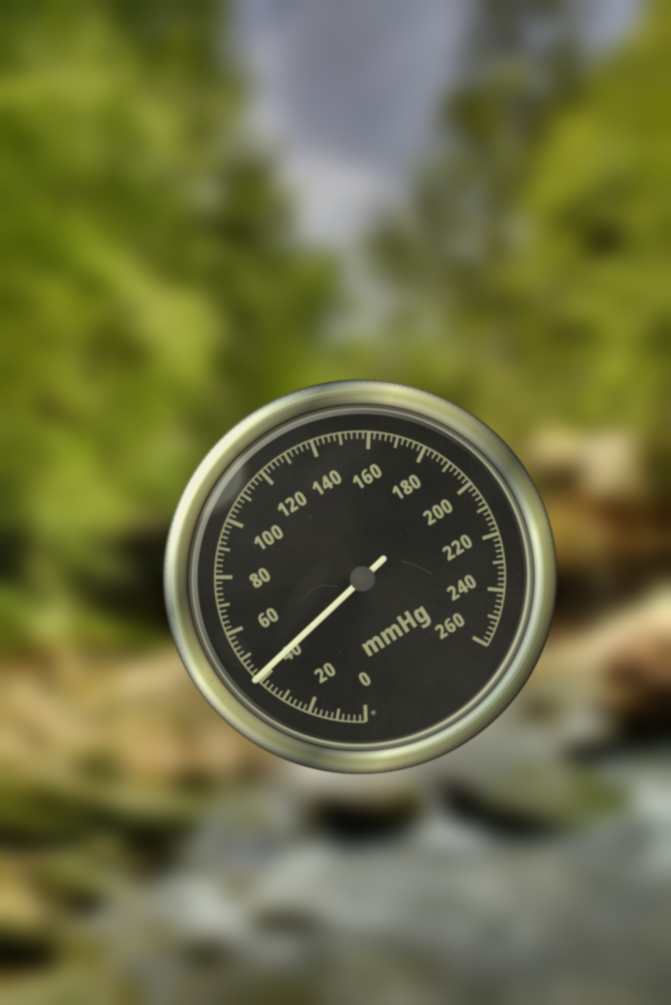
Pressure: {"value": 42, "unit": "mmHg"}
